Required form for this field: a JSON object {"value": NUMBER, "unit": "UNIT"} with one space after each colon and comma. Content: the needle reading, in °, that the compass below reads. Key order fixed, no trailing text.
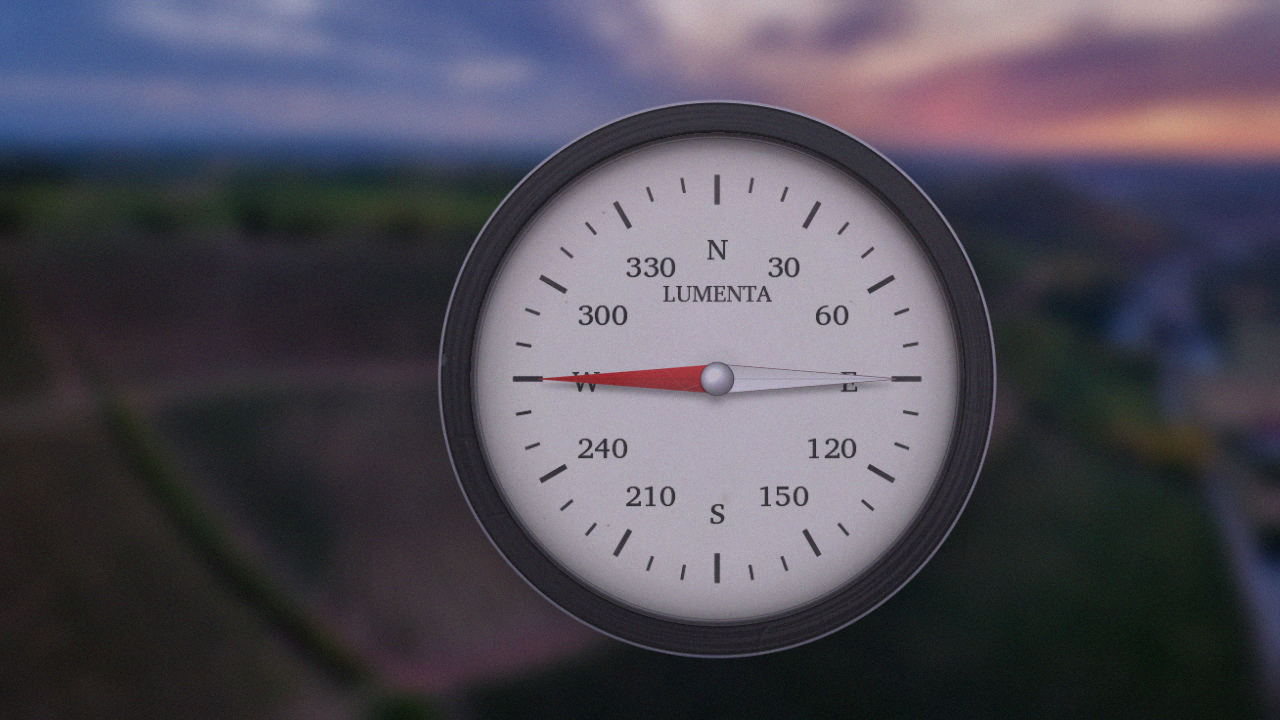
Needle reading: {"value": 270, "unit": "°"}
